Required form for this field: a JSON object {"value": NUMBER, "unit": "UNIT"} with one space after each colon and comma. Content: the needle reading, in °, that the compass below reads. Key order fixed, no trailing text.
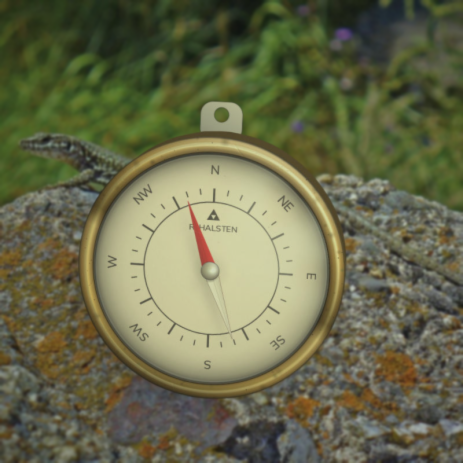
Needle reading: {"value": 340, "unit": "°"}
